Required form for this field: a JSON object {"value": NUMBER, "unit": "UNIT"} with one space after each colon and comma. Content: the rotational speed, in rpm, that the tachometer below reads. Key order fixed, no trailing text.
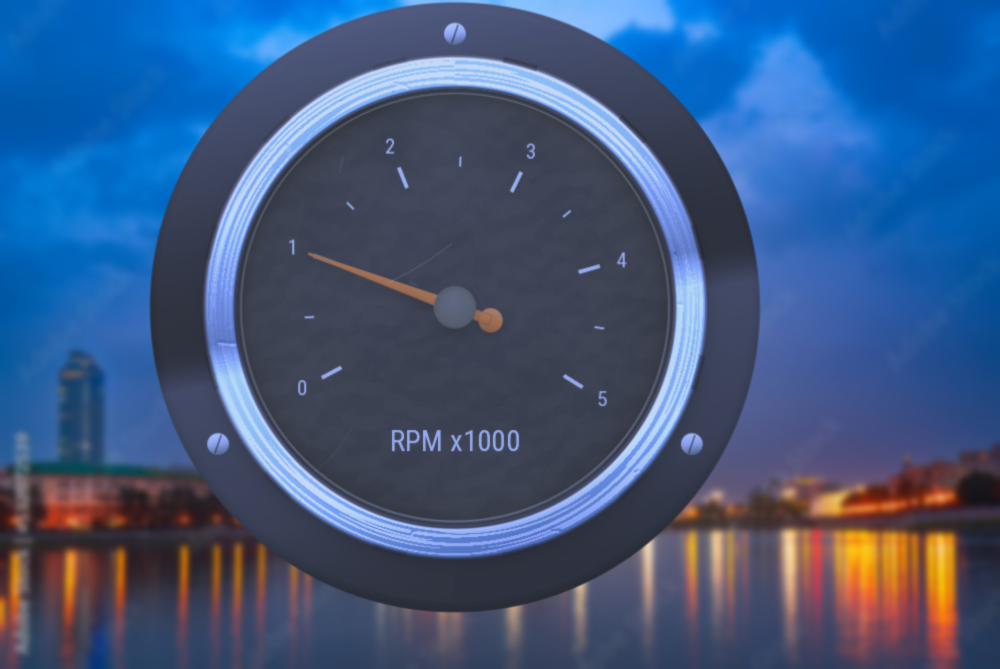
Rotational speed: {"value": 1000, "unit": "rpm"}
